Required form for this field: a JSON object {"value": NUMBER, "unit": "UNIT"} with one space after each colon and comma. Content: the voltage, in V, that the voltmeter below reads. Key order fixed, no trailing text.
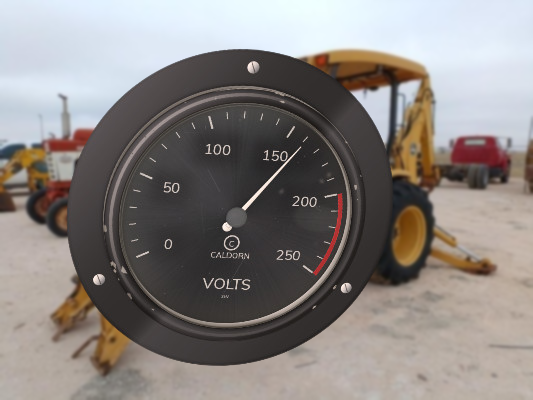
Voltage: {"value": 160, "unit": "V"}
